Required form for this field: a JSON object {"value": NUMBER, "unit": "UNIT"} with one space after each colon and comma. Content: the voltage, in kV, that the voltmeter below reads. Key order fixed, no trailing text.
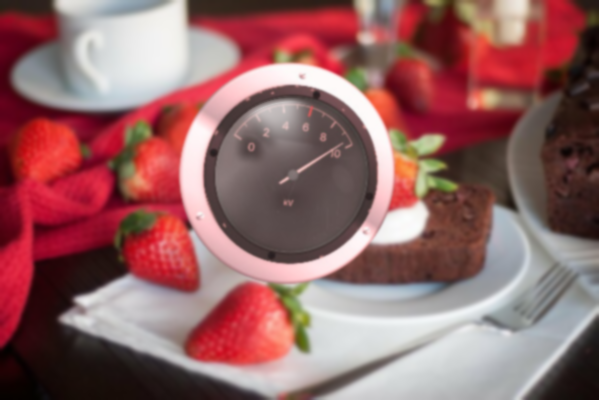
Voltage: {"value": 9.5, "unit": "kV"}
